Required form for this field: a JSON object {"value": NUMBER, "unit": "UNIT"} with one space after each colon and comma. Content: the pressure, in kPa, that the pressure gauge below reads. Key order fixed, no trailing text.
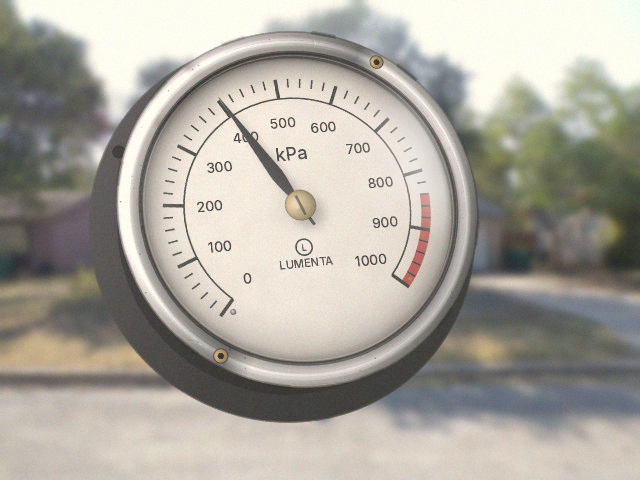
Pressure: {"value": 400, "unit": "kPa"}
